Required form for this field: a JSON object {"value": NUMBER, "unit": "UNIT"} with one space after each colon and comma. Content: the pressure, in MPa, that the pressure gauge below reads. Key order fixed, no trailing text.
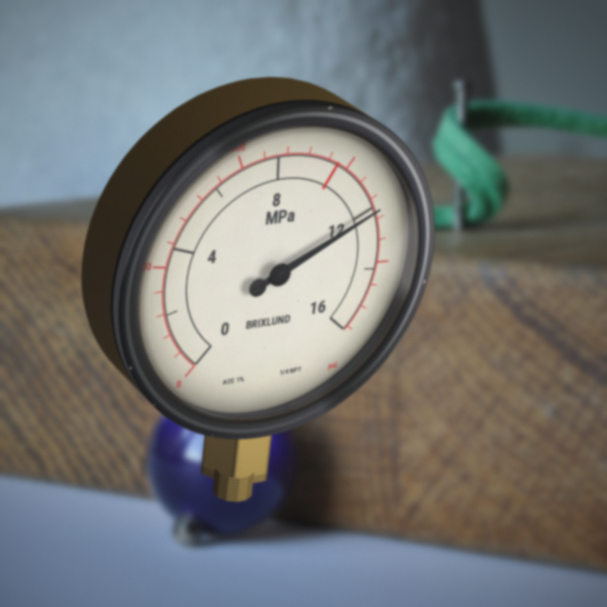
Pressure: {"value": 12, "unit": "MPa"}
